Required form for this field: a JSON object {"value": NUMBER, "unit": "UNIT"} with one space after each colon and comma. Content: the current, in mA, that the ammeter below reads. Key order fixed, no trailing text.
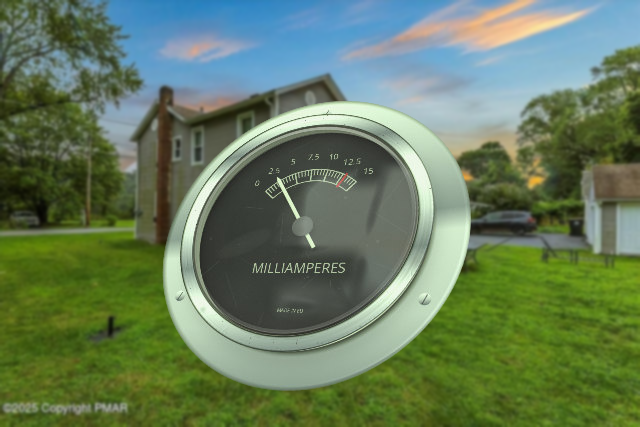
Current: {"value": 2.5, "unit": "mA"}
